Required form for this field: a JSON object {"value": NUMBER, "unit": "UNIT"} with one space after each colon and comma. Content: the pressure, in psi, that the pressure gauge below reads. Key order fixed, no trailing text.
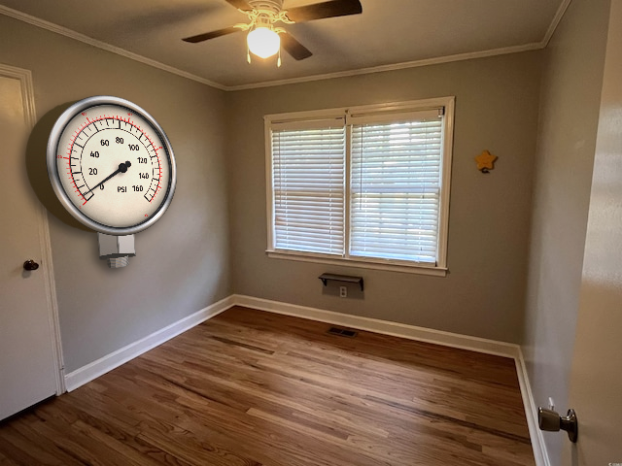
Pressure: {"value": 5, "unit": "psi"}
